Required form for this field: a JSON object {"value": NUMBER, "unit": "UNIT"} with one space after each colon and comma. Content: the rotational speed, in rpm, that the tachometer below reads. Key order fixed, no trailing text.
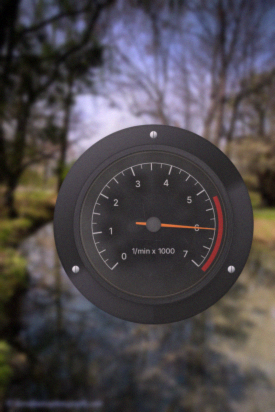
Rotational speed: {"value": 6000, "unit": "rpm"}
